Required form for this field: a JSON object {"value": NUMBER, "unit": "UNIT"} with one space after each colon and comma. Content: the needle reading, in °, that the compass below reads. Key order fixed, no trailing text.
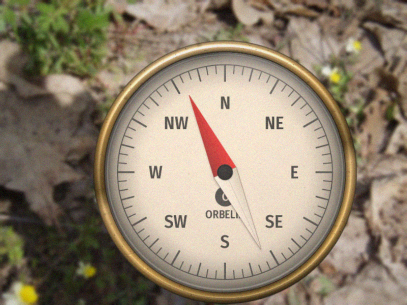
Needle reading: {"value": 335, "unit": "°"}
